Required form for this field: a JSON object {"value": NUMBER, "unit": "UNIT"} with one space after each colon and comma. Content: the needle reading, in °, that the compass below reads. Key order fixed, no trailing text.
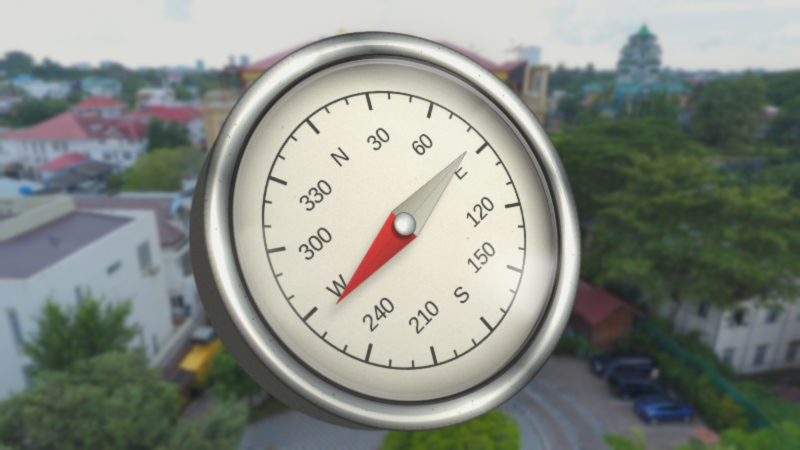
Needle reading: {"value": 265, "unit": "°"}
